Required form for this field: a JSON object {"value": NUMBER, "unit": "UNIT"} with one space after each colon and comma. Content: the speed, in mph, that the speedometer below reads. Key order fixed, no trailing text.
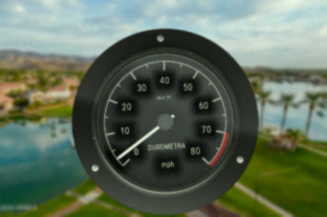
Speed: {"value": 2.5, "unit": "mph"}
